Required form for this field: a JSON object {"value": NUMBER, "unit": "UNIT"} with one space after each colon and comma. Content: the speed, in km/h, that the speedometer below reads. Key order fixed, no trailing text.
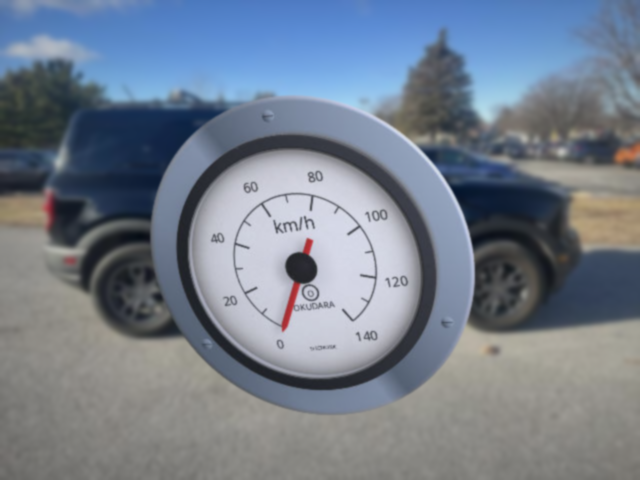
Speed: {"value": 0, "unit": "km/h"}
